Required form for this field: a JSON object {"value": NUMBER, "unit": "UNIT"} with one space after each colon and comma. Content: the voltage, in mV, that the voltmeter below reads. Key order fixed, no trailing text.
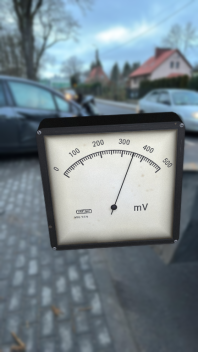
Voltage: {"value": 350, "unit": "mV"}
